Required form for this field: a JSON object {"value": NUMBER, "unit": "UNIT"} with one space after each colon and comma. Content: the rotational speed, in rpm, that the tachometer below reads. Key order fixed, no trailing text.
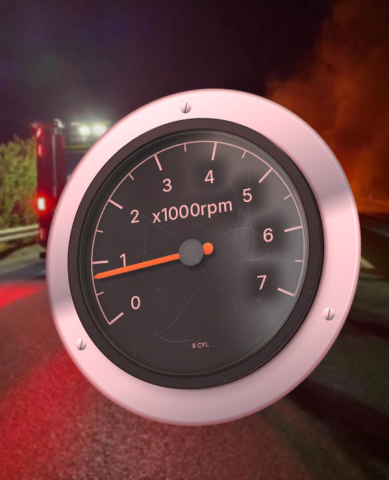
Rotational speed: {"value": 750, "unit": "rpm"}
